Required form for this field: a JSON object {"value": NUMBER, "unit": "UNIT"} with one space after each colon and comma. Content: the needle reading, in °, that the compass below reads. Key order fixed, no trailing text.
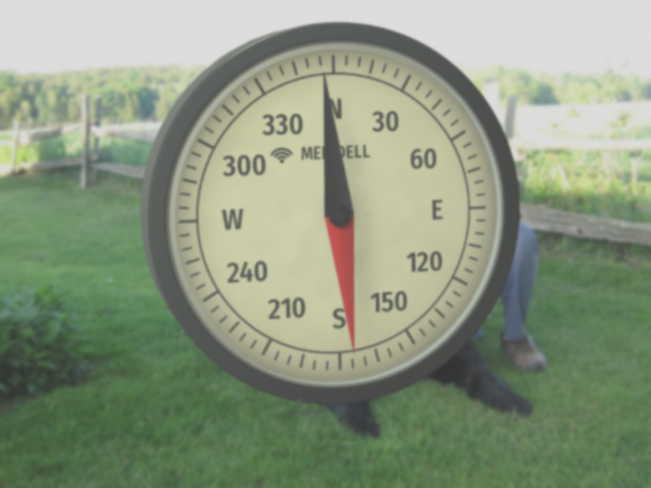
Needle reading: {"value": 175, "unit": "°"}
